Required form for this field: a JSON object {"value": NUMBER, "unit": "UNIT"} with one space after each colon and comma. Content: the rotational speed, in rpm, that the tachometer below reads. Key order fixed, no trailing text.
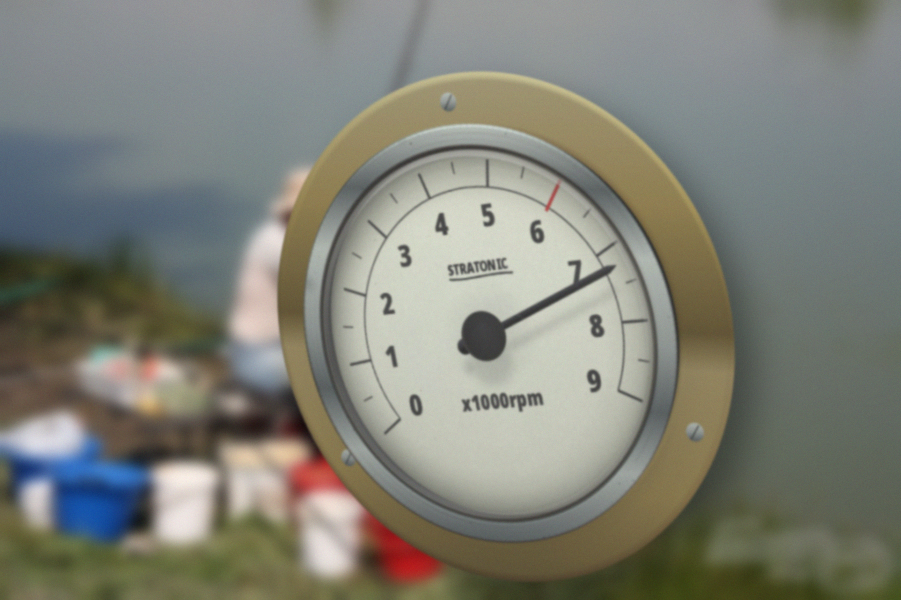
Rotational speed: {"value": 7250, "unit": "rpm"}
